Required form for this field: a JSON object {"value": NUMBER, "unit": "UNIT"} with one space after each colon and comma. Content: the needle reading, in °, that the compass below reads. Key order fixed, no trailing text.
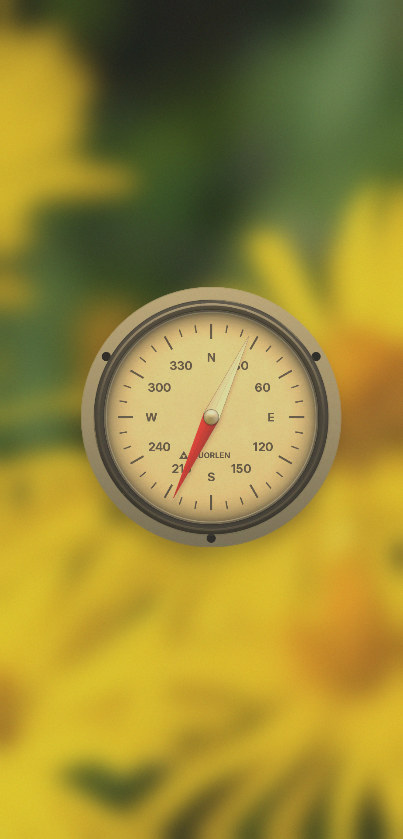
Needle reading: {"value": 205, "unit": "°"}
